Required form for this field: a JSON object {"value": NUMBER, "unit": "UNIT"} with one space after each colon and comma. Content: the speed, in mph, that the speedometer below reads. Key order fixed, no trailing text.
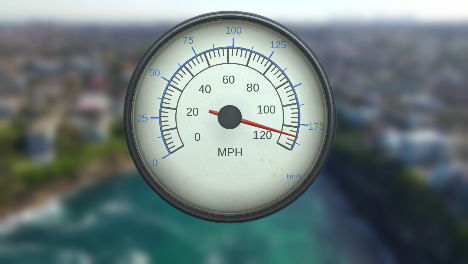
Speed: {"value": 114, "unit": "mph"}
